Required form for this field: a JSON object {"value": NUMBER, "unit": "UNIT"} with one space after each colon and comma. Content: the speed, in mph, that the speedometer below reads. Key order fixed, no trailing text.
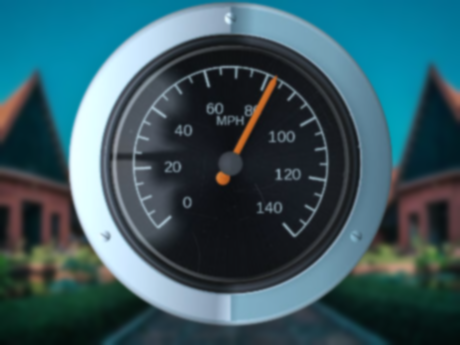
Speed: {"value": 82.5, "unit": "mph"}
